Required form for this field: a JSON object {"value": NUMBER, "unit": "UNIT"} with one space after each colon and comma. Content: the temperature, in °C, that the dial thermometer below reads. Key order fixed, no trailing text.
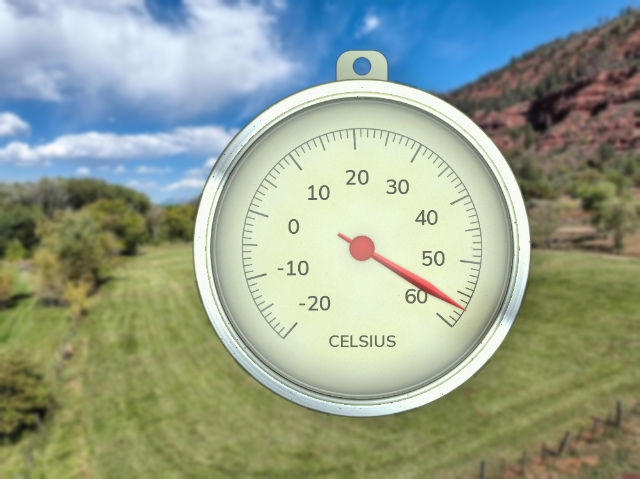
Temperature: {"value": 57, "unit": "°C"}
